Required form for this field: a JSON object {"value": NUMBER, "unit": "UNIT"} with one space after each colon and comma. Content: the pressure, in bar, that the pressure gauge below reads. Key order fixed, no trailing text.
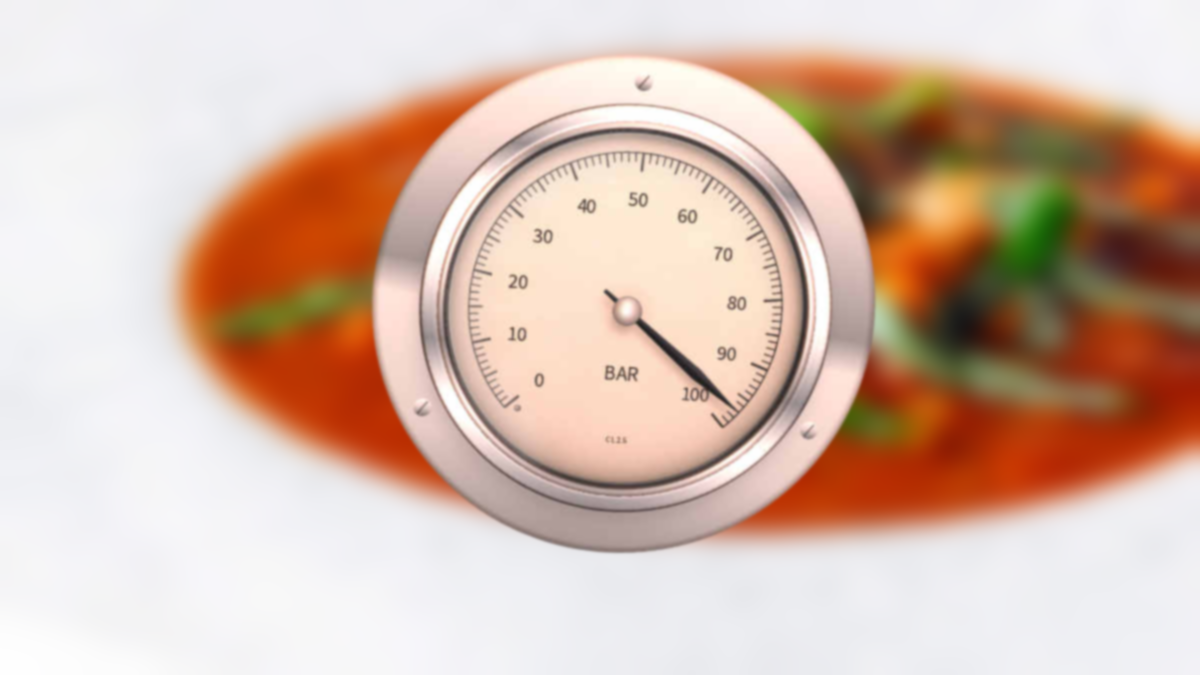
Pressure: {"value": 97, "unit": "bar"}
